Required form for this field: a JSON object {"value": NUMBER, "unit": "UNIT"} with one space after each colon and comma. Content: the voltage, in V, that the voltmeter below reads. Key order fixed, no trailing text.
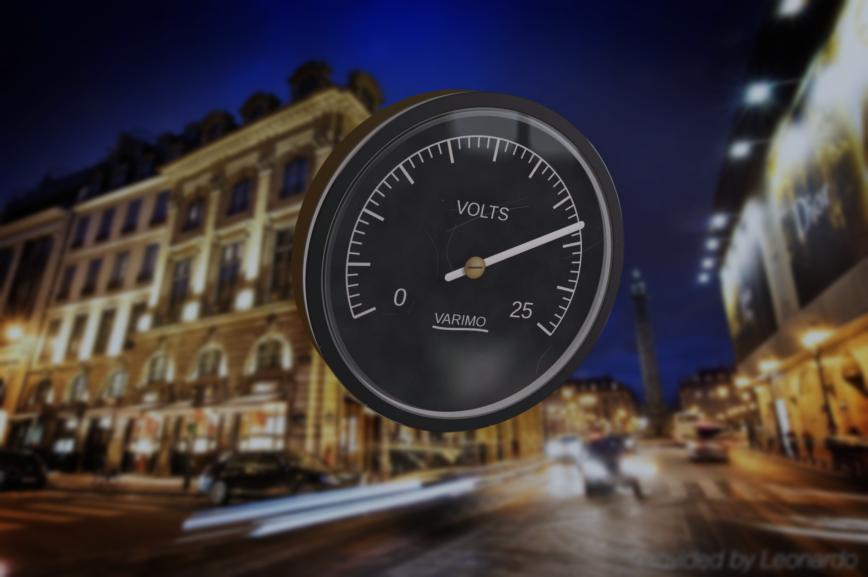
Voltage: {"value": 19, "unit": "V"}
